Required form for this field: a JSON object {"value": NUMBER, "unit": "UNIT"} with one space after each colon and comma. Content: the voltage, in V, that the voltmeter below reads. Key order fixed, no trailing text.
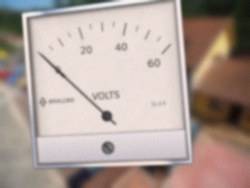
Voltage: {"value": 0, "unit": "V"}
